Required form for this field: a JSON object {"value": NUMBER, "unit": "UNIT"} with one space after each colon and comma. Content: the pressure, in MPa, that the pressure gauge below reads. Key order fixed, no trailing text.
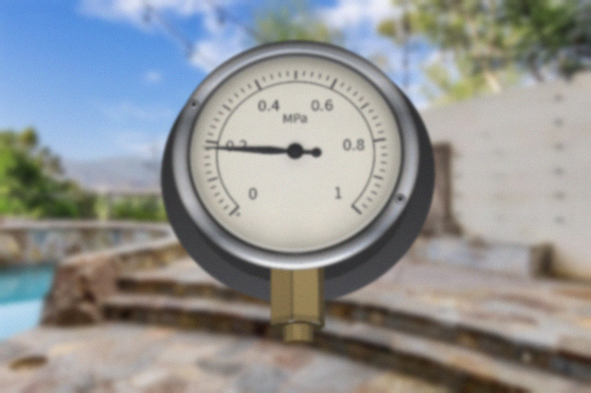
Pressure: {"value": 0.18, "unit": "MPa"}
